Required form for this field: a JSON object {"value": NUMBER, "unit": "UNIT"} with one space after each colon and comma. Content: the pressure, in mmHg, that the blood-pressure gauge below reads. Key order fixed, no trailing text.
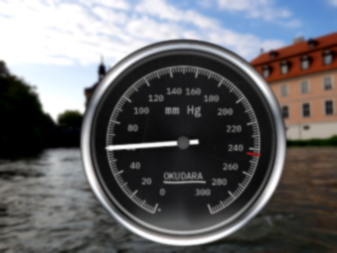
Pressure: {"value": 60, "unit": "mmHg"}
